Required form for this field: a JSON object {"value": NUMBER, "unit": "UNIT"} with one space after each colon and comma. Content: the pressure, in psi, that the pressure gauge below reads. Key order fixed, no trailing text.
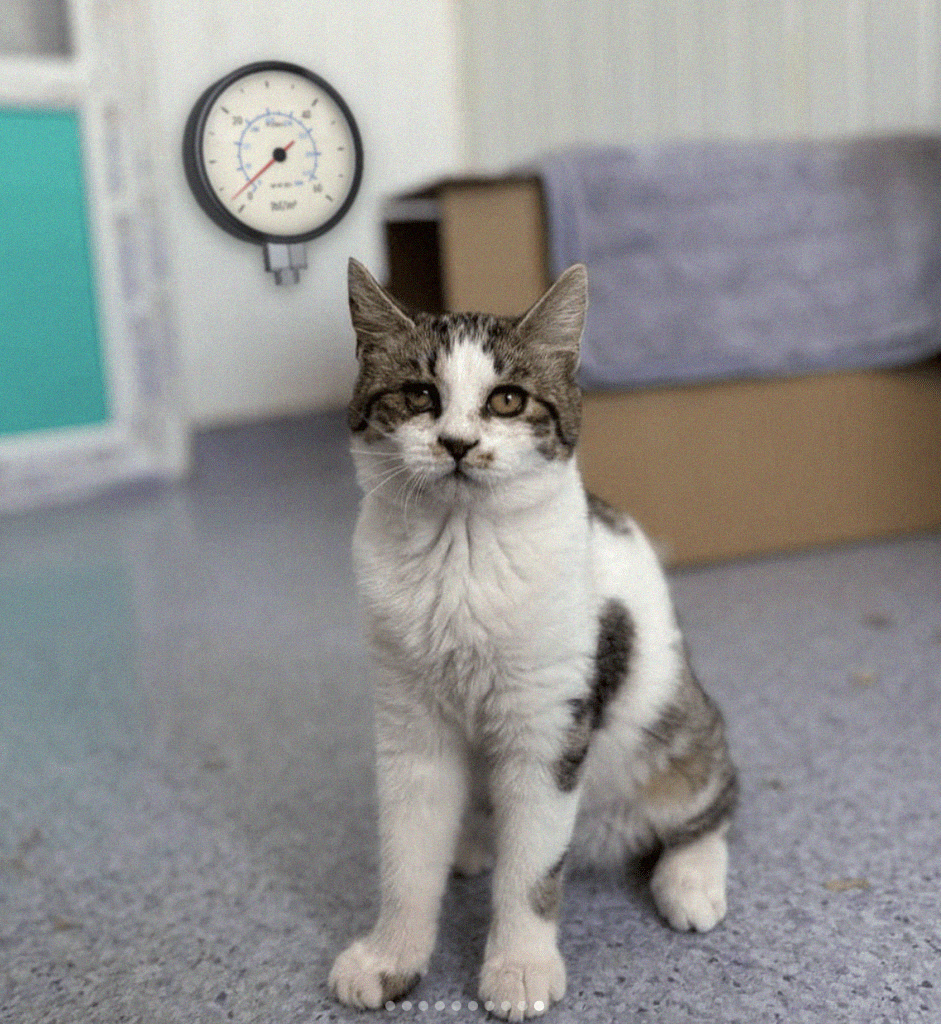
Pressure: {"value": 2.5, "unit": "psi"}
